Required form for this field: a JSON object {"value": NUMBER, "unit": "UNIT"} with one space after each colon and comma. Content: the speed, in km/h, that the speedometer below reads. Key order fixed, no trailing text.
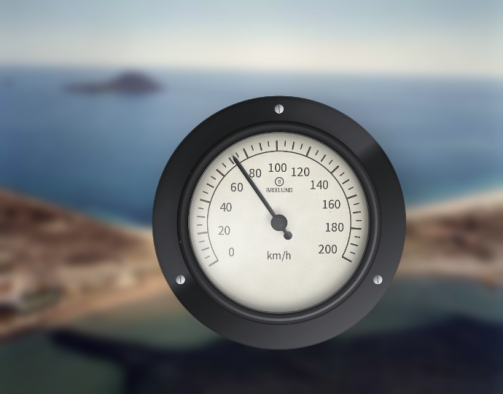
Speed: {"value": 72.5, "unit": "km/h"}
